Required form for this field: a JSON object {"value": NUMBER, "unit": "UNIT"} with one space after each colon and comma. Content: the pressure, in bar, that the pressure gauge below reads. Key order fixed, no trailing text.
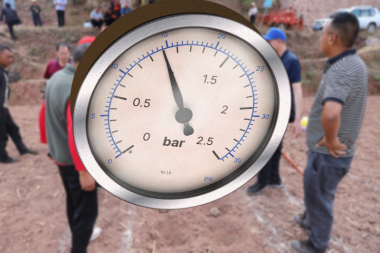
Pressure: {"value": 1, "unit": "bar"}
